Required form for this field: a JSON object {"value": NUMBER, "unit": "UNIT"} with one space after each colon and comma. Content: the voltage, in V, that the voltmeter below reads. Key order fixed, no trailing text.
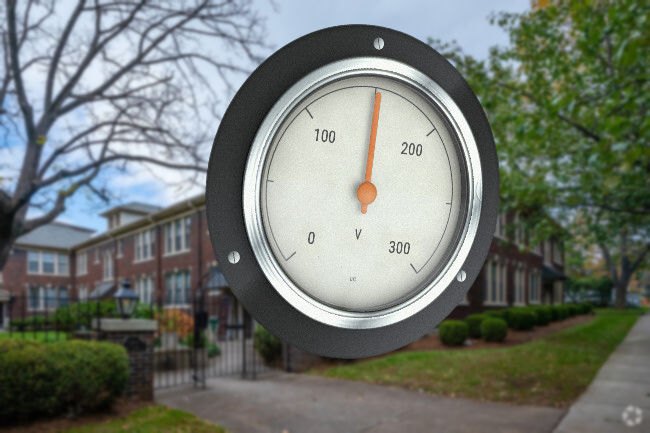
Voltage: {"value": 150, "unit": "V"}
